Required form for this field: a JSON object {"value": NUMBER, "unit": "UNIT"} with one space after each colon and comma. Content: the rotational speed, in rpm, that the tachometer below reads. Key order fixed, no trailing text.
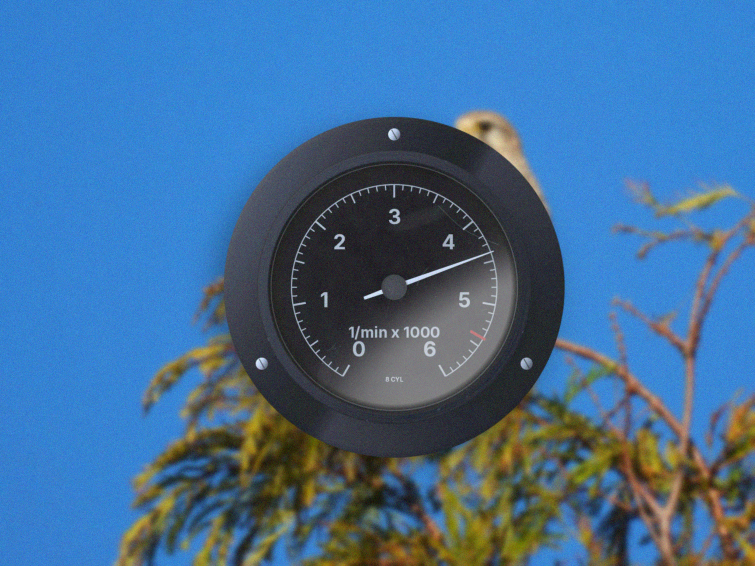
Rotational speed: {"value": 4400, "unit": "rpm"}
